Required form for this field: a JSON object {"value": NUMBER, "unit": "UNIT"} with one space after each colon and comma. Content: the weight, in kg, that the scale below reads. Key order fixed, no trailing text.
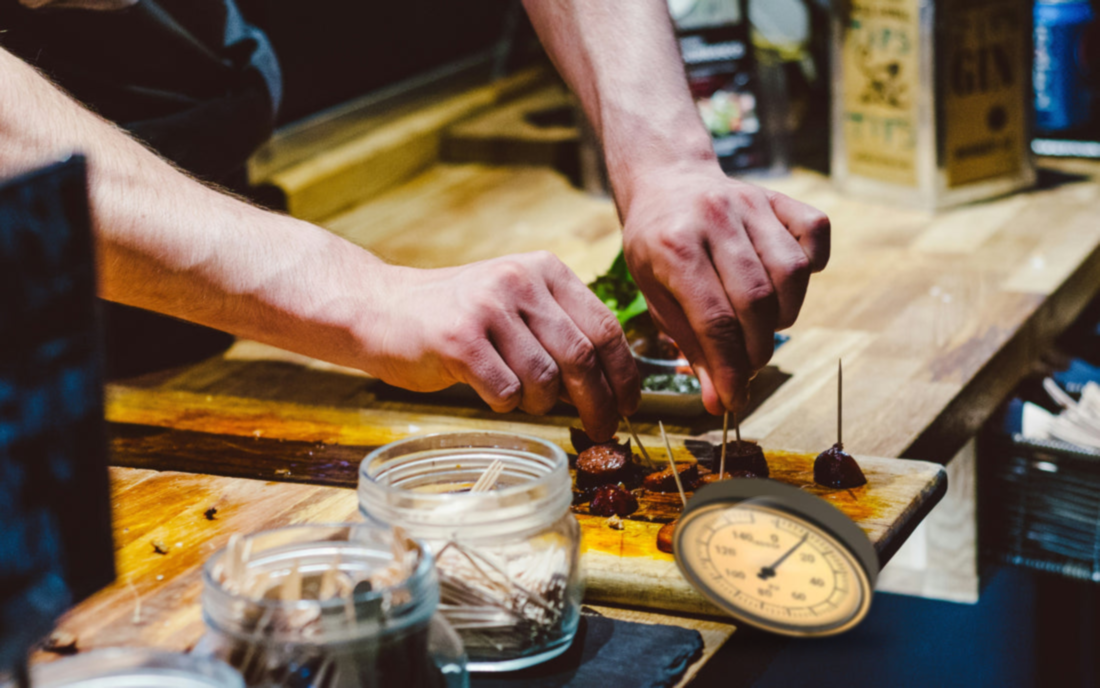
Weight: {"value": 10, "unit": "kg"}
